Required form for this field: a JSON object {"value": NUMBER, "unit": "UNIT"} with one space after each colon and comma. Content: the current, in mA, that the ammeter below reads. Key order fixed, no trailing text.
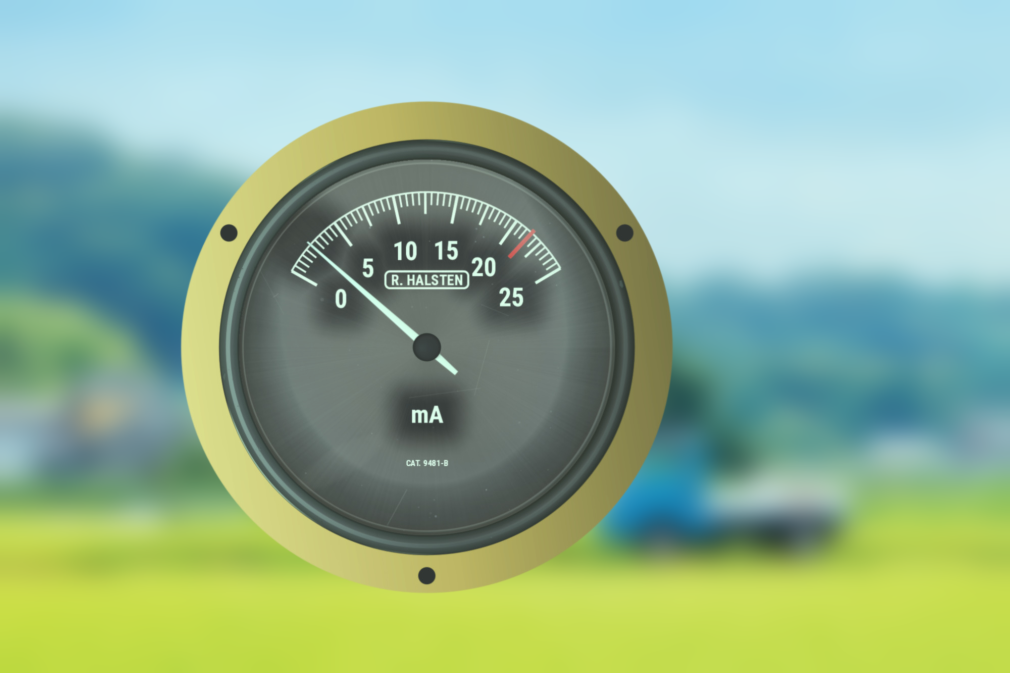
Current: {"value": 2.5, "unit": "mA"}
